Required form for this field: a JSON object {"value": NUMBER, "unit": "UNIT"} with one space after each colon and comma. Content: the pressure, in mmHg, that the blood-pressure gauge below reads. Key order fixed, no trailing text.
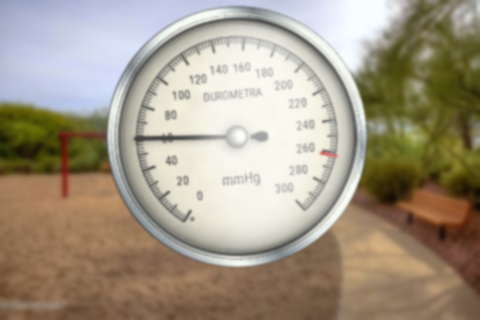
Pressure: {"value": 60, "unit": "mmHg"}
